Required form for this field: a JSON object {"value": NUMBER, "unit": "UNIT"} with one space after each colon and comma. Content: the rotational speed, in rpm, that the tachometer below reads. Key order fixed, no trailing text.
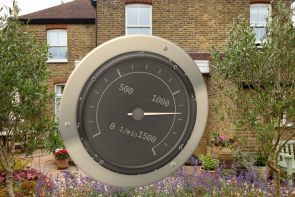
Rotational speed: {"value": 1150, "unit": "rpm"}
